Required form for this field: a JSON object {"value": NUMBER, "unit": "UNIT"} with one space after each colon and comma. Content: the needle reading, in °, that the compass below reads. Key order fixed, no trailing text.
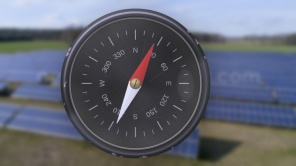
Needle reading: {"value": 25, "unit": "°"}
